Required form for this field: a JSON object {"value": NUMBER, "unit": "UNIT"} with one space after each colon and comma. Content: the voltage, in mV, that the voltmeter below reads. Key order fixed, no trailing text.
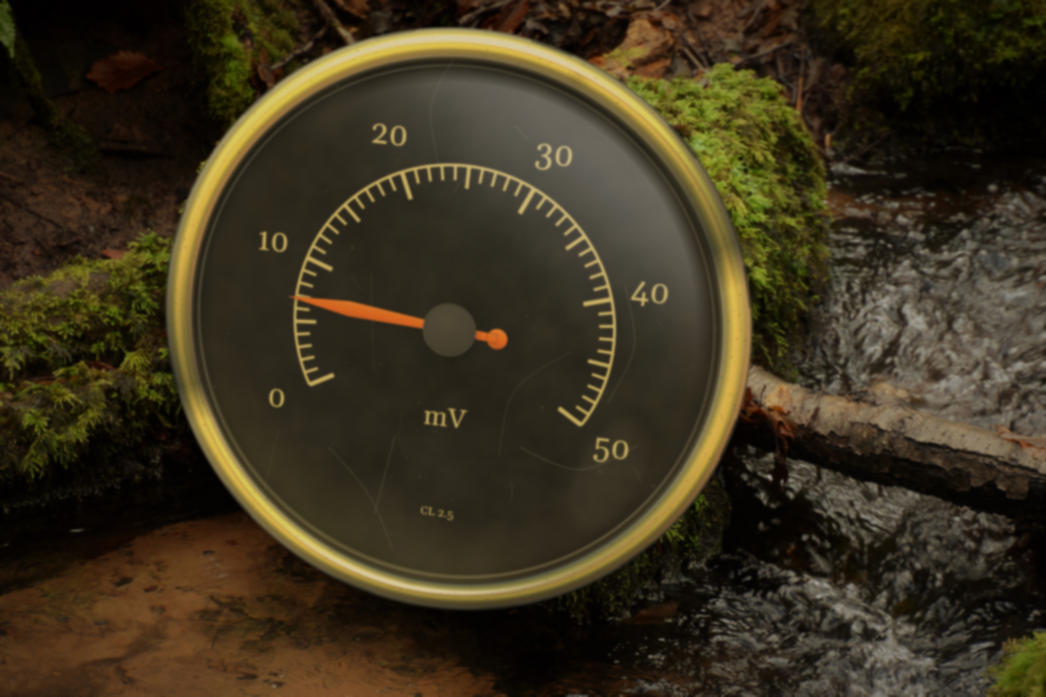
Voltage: {"value": 7, "unit": "mV"}
